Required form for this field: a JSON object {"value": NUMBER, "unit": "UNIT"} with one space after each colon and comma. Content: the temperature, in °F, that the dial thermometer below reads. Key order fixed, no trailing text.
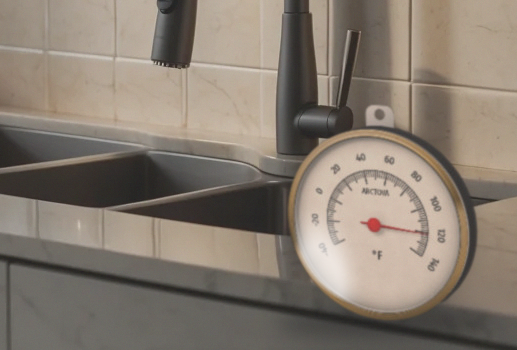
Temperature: {"value": 120, "unit": "°F"}
